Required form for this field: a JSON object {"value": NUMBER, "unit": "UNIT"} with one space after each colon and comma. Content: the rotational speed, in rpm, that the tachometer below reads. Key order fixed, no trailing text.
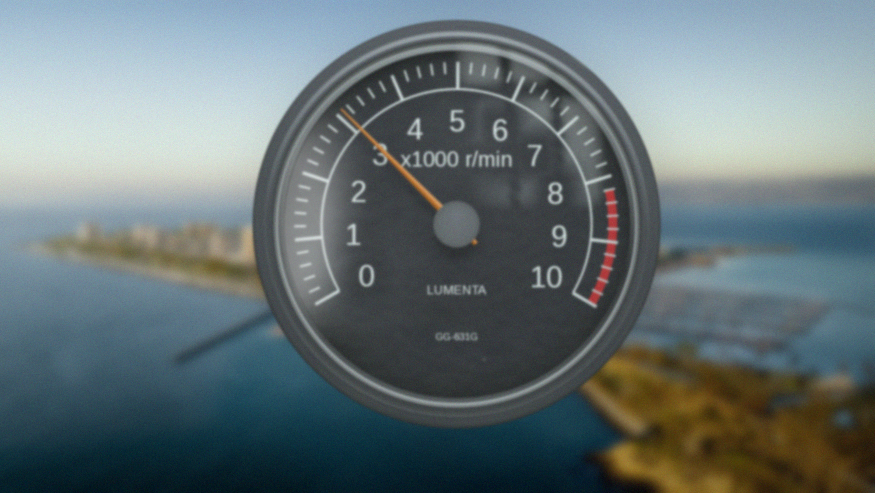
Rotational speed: {"value": 3100, "unit": "rpm"}
